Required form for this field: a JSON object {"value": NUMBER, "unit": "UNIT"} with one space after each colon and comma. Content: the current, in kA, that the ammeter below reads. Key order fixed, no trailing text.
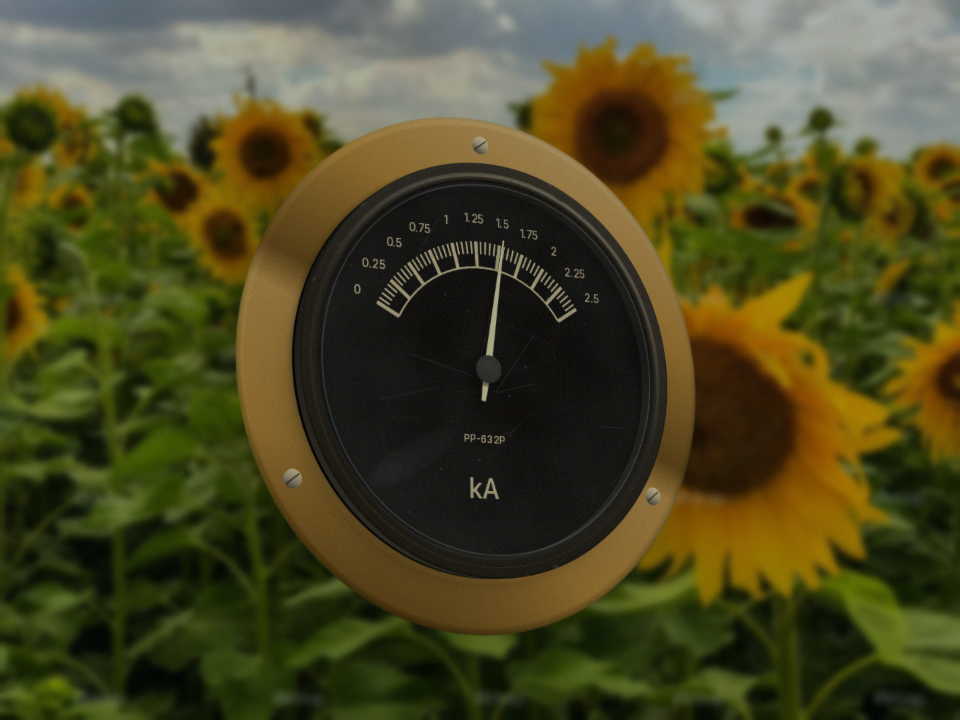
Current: {"value": 1.5, "unit": "kA"}
